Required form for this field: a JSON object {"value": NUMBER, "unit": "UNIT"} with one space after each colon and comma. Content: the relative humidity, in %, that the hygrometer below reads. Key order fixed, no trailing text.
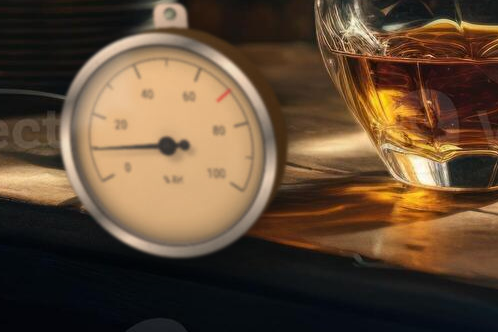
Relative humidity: {"value": 10, "unit": "%"}
